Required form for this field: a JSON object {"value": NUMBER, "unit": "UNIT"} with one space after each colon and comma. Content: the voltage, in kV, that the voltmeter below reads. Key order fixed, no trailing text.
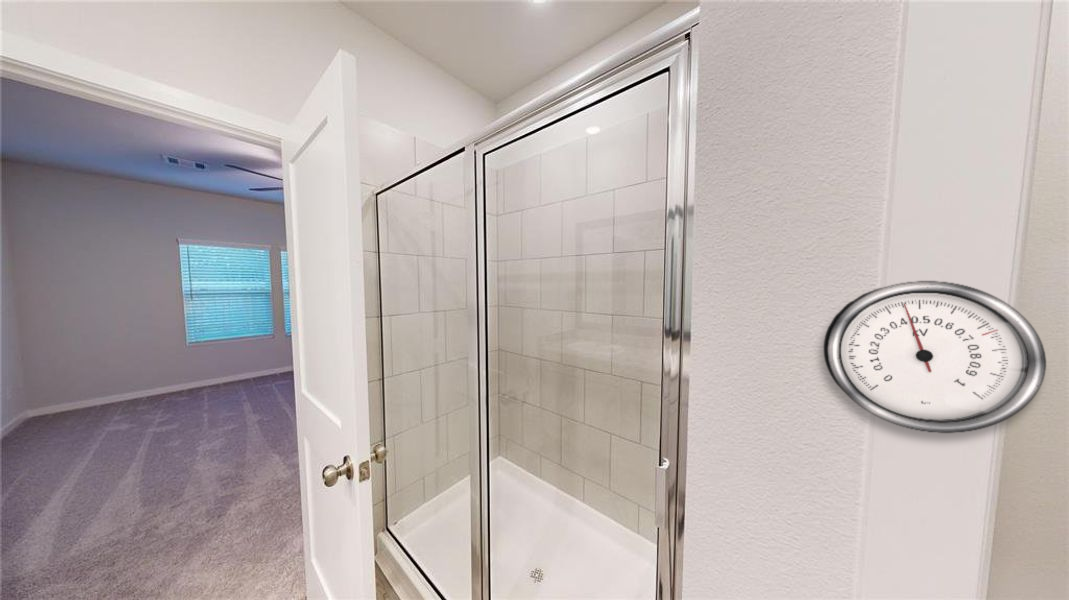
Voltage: {"value": 0.45, "unit": "kV"}
